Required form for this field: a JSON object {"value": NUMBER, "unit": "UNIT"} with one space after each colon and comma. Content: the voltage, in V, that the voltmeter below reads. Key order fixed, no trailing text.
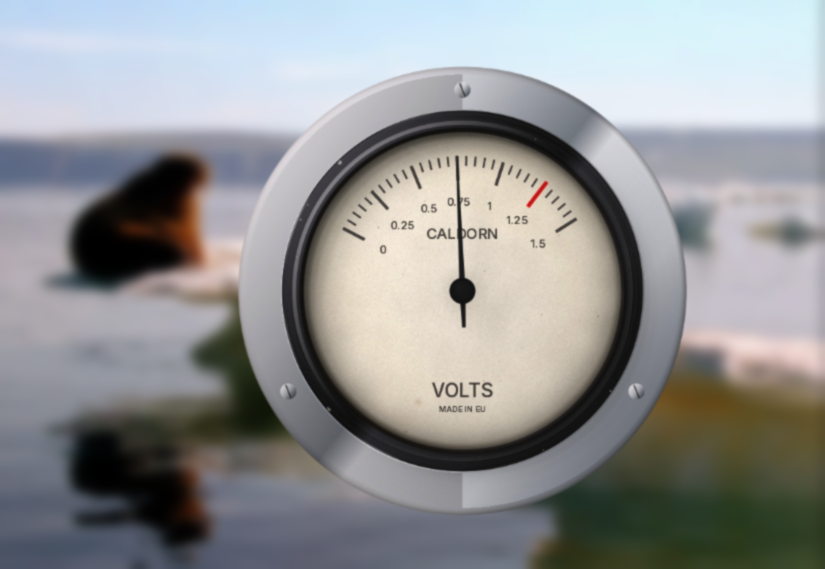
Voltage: {"value": 0.75, "unit": "V"}
